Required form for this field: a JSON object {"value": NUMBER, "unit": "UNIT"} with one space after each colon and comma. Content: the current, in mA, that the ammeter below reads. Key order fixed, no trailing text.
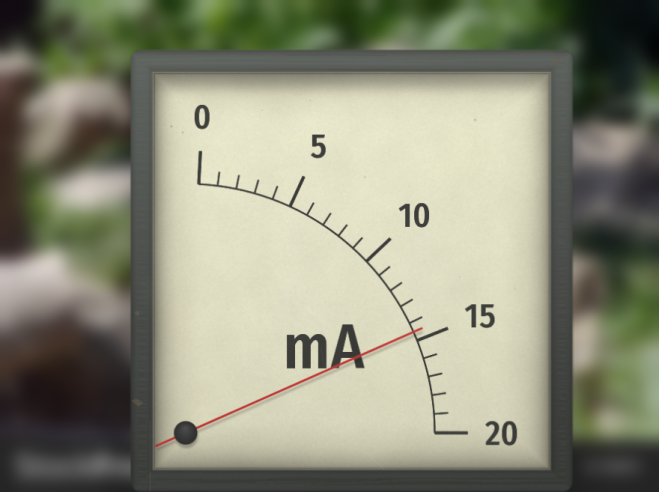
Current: {"value": 14.5, "unit": "mA"}
